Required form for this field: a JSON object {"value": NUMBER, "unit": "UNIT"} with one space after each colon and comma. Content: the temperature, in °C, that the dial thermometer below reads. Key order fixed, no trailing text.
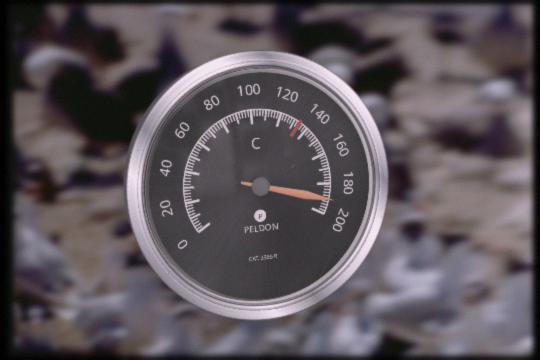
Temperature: {"value": 190, "unit": "°C"}
